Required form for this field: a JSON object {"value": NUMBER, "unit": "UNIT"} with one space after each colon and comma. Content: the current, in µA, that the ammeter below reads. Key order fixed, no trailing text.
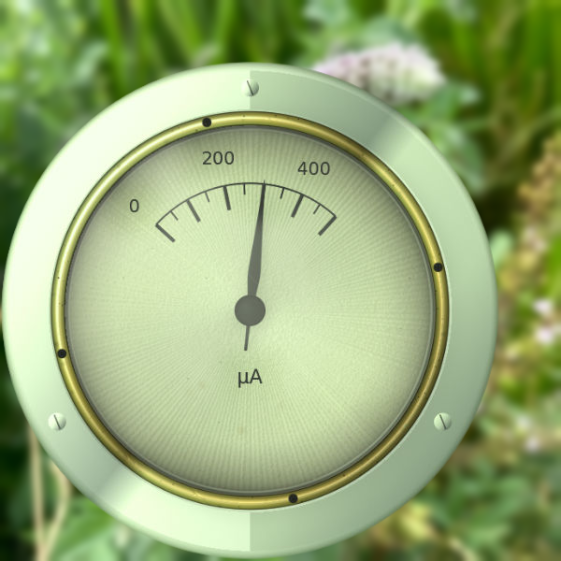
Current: {"value": 300, "unit": "µA"}
